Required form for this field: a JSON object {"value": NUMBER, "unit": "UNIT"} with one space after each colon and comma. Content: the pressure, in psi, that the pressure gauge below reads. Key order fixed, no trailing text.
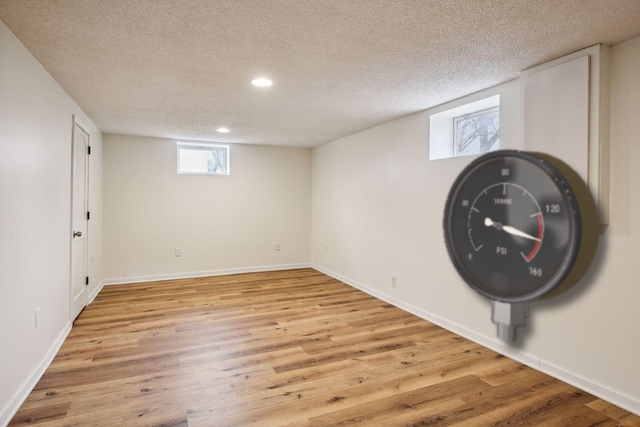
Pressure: {"value": 140, "unit": "psi"}
